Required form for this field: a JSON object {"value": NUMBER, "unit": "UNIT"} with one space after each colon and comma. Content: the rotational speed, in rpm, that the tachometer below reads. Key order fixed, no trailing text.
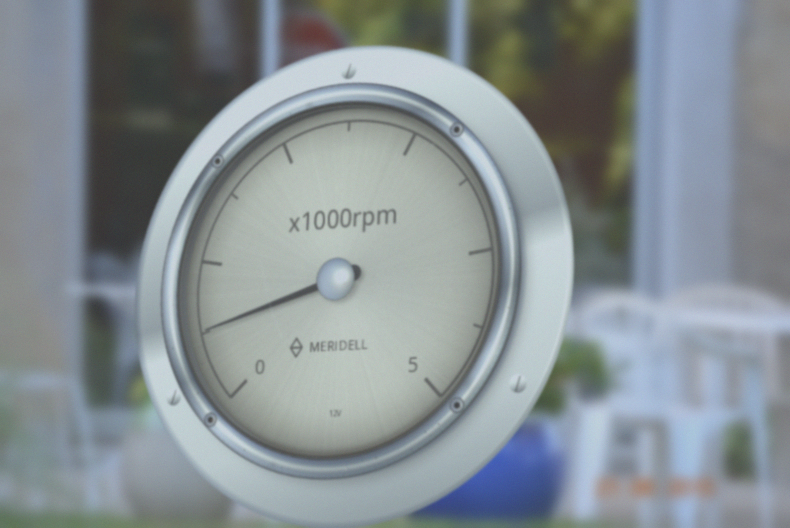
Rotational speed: {"value": 500, "unit": "rpm"}
